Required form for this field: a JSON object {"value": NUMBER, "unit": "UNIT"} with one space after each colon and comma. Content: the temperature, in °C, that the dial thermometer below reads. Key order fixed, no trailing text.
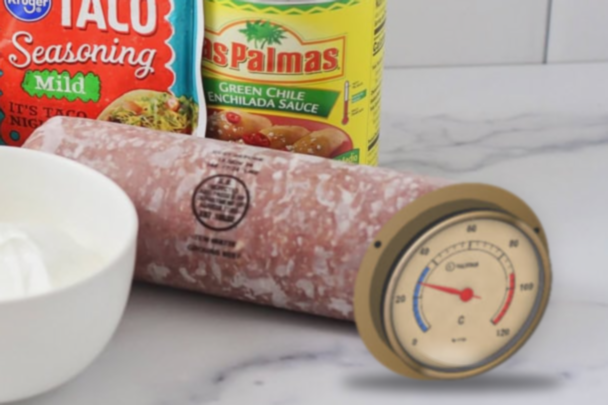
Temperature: {"value": 28, "unit": "°C"}
